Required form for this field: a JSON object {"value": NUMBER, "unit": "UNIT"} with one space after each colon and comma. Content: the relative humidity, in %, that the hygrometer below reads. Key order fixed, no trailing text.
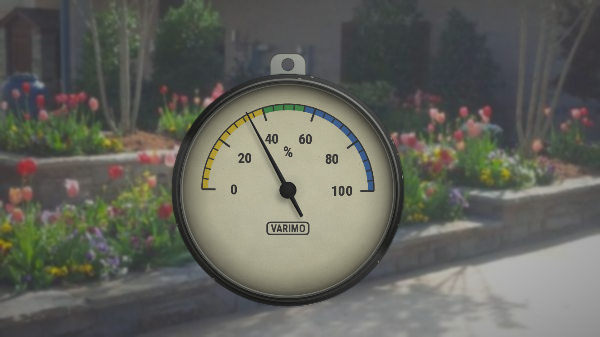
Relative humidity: {"value": 34, "unit": "%"}
